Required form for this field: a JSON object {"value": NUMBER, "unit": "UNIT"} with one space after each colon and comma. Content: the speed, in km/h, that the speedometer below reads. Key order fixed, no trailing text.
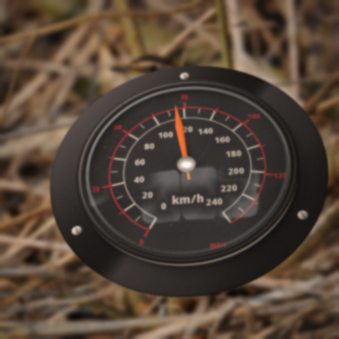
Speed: {"value": 115, "unit": "km/h"}
